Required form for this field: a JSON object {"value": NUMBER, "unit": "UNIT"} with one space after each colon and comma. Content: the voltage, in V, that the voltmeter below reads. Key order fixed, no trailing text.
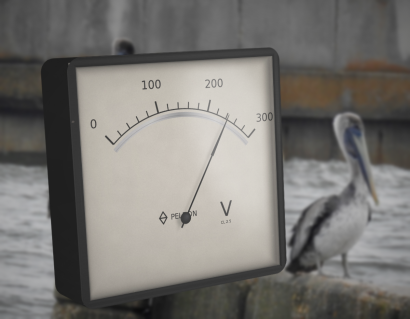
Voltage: {"value": 240, "unit": "V"}
